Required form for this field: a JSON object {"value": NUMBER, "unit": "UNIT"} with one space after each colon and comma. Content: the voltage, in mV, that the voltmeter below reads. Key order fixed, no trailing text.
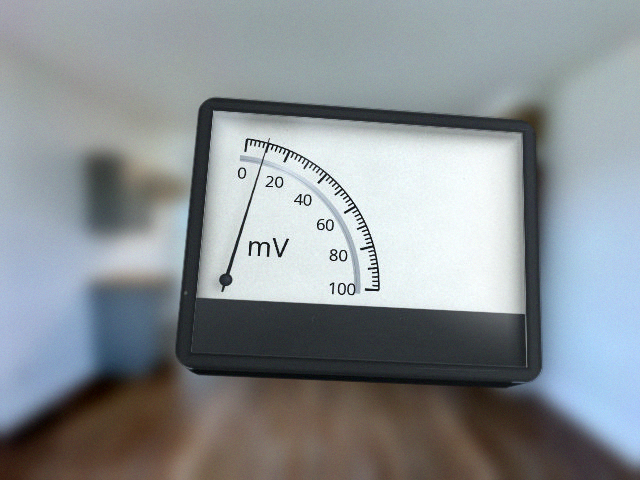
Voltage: {"value": 10, "unit": "mV"}
